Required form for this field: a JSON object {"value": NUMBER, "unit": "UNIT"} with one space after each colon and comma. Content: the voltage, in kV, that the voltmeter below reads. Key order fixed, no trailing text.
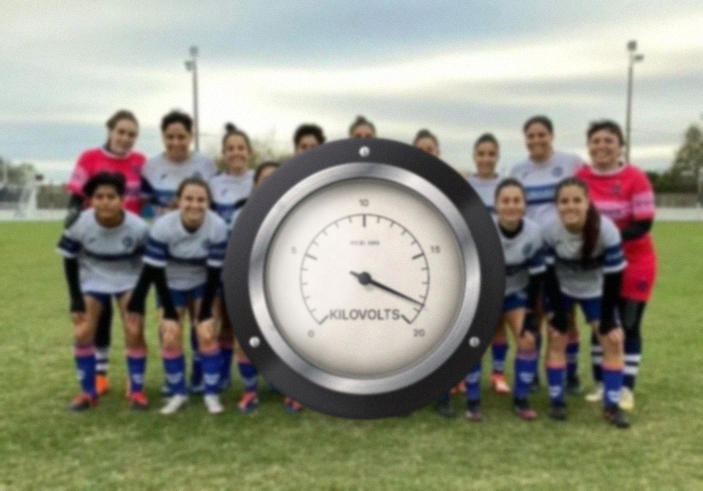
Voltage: {"value": 18.5, "unit": "kV"}
